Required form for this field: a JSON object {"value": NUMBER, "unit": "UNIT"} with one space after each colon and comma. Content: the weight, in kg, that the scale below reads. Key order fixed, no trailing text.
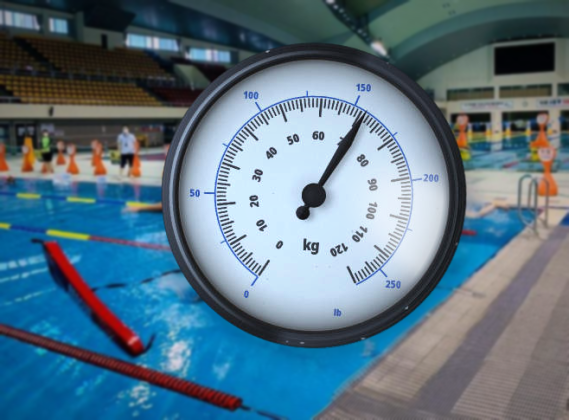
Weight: {"value": 71, "unit": "kg"}
